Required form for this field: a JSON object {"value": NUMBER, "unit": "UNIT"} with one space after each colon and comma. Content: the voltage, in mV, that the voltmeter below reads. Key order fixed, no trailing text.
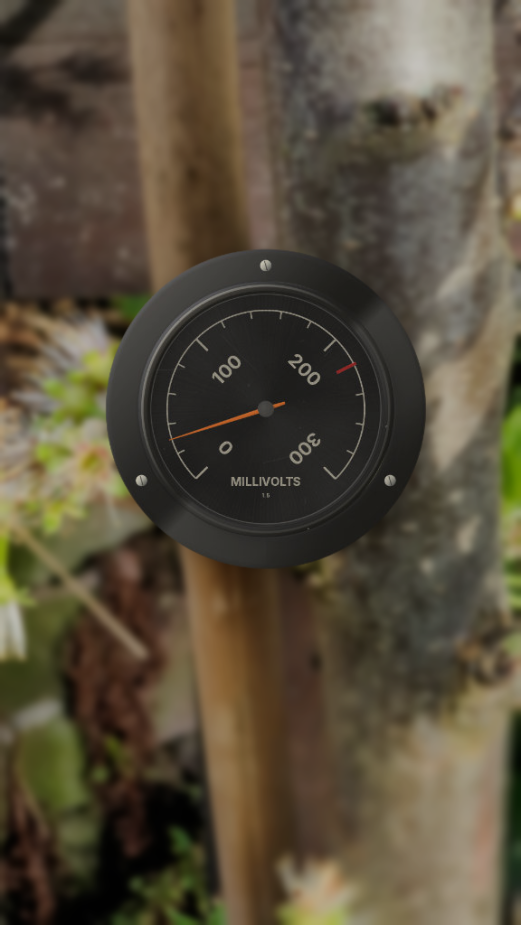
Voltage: {"value": 30, "unit": "mV"}
